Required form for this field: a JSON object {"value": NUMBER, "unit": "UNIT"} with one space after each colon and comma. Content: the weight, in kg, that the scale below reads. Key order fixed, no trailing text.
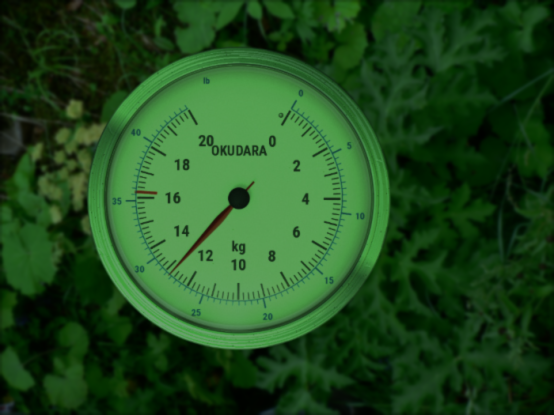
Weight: {"value": 12.8, "unit": "kg"}
